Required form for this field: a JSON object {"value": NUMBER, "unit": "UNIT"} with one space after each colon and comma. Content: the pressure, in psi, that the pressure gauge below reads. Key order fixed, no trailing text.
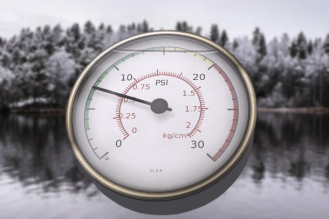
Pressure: {"value": 7, "unit": "psi"}
